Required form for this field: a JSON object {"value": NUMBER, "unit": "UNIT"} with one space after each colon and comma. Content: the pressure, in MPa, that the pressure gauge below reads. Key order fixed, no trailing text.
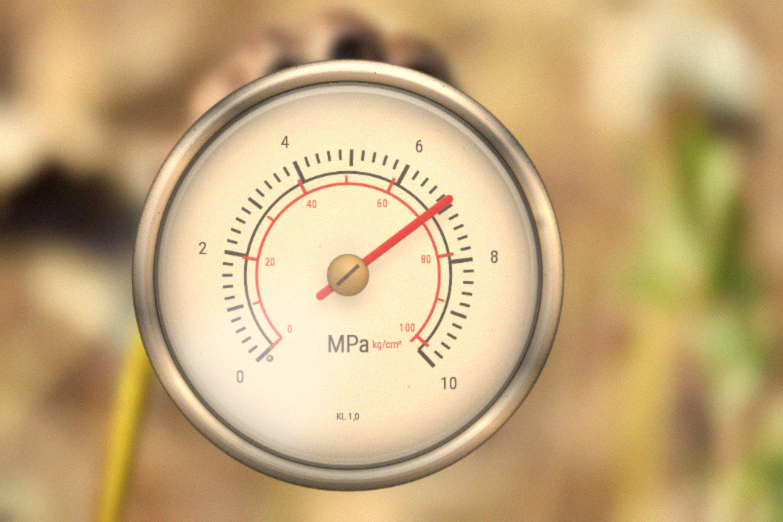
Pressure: {"value": 6.9, "unit": "MPa"}
